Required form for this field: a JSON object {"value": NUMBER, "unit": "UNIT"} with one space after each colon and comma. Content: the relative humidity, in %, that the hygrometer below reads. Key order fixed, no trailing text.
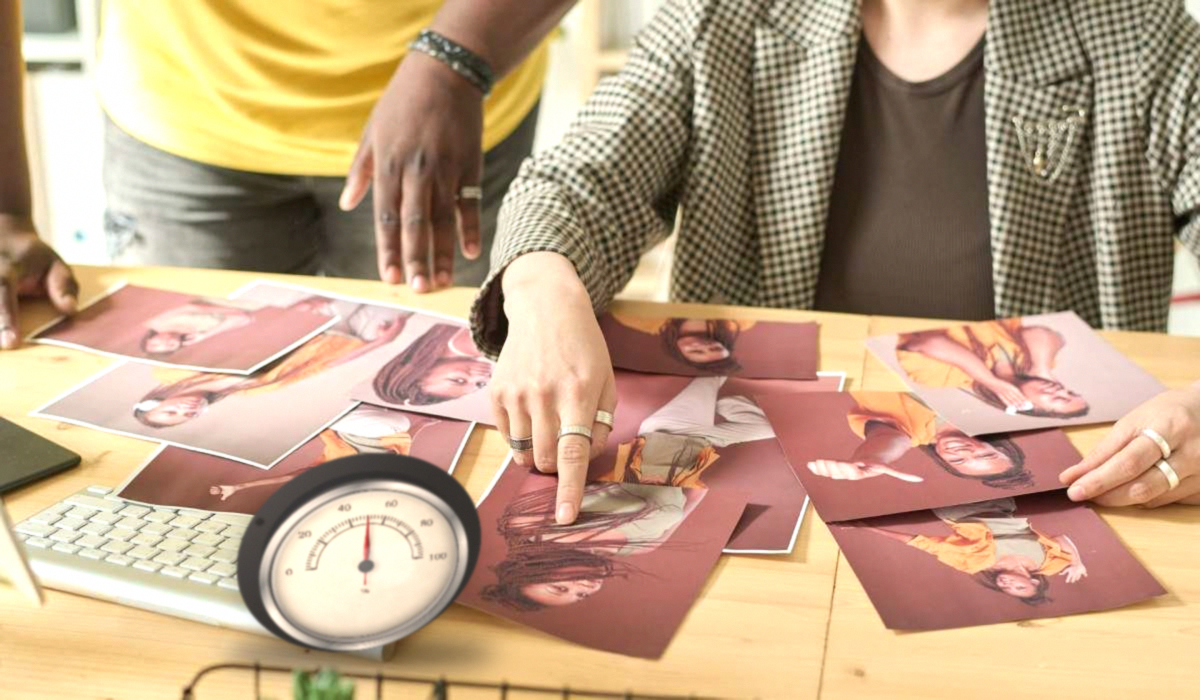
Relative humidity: {"value": 50, "unit": "%"}
